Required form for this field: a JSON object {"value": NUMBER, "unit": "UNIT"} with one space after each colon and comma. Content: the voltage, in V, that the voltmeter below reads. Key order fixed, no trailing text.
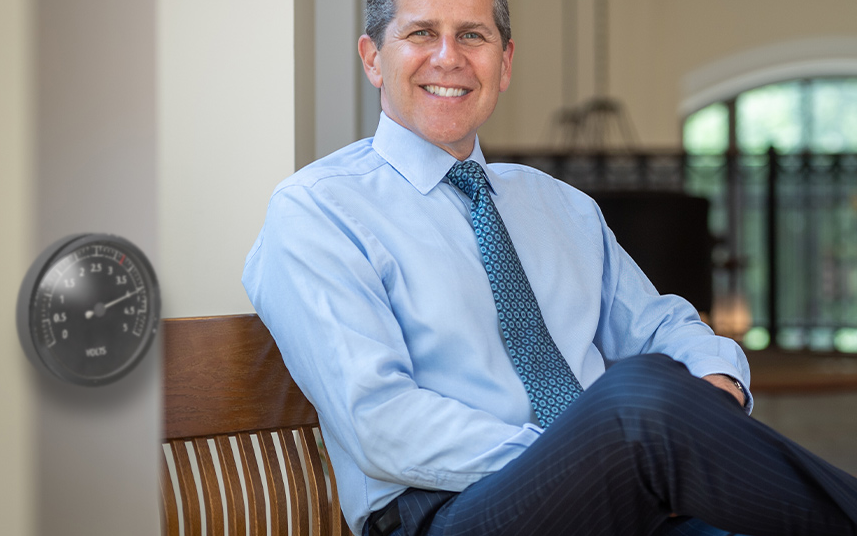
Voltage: {"value": 4, "unit": "V"}
